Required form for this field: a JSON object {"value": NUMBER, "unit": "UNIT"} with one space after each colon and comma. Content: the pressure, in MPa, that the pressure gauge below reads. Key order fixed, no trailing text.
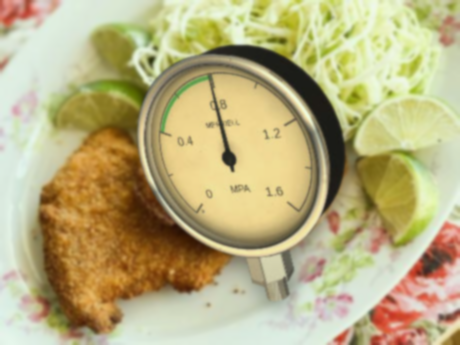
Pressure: {"value": 0.8, "unit": "MPa"}
